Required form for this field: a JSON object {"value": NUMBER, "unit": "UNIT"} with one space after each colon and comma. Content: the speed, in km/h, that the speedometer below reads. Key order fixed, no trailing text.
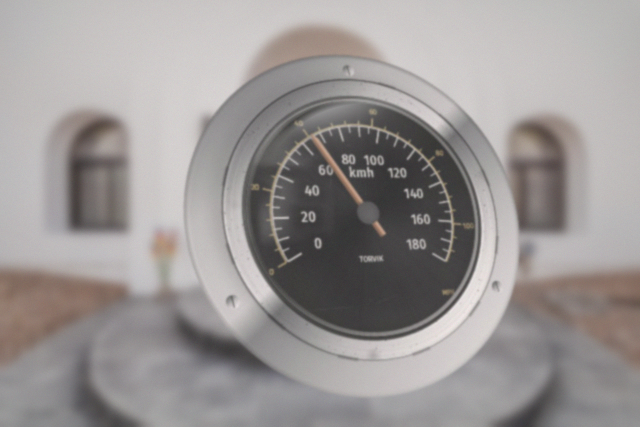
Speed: {"value": 65, "unit": "km/h"}
